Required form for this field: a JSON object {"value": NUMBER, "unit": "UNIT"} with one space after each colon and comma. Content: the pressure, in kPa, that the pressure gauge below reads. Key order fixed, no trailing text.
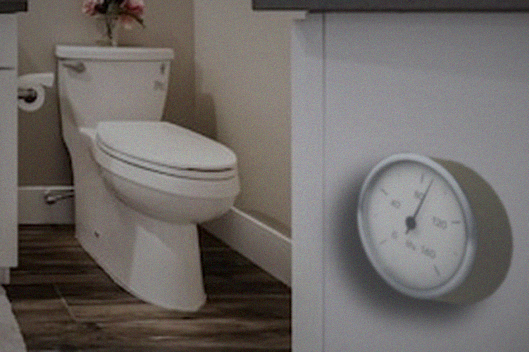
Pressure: {"value": 90, "unit": "kPa"}
